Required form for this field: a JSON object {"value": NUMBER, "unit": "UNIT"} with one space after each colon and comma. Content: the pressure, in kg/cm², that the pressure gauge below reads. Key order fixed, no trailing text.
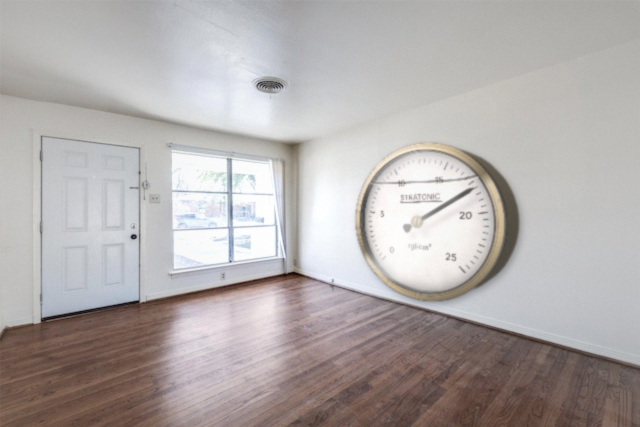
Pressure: {"value": 18, "unit": "kg/cm²"}
